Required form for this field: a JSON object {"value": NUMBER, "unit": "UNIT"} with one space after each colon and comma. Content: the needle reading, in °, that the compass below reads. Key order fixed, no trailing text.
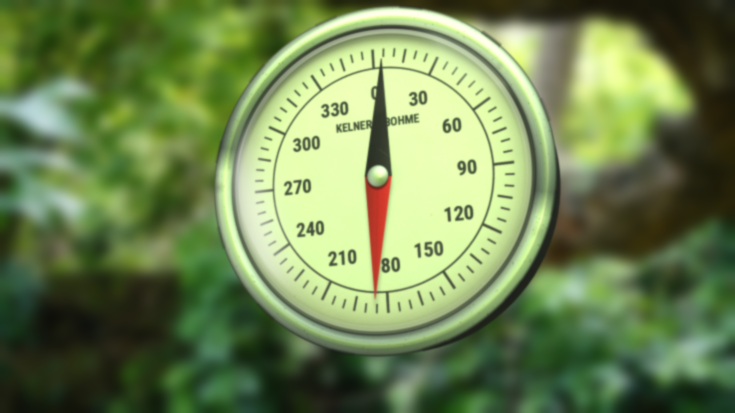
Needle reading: {"value": 185, "unit": "°"}
